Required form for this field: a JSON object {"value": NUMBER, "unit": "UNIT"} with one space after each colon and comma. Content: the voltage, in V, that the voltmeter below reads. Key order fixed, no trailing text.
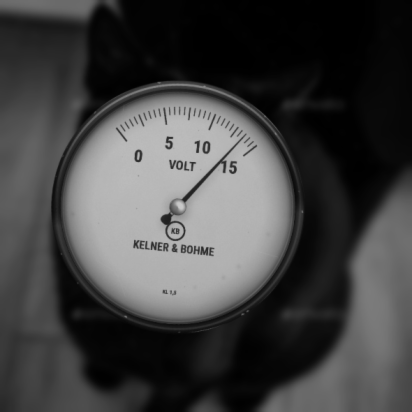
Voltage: {"value": 13.5, "unit": "V"}
